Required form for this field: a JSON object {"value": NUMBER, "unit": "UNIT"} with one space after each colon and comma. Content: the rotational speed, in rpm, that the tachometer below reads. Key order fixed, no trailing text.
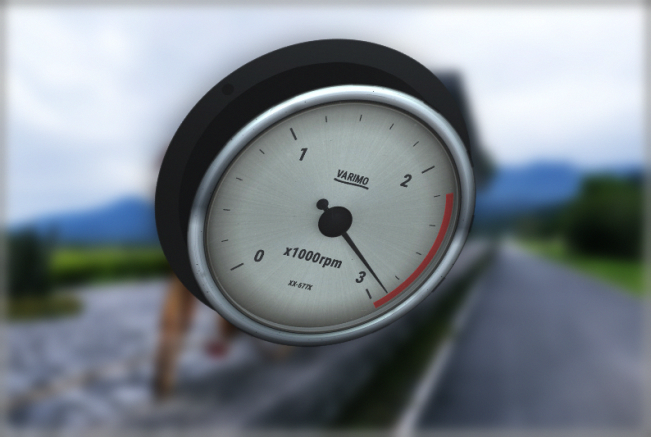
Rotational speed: {"value": 2900, "unit": "rpm"}
